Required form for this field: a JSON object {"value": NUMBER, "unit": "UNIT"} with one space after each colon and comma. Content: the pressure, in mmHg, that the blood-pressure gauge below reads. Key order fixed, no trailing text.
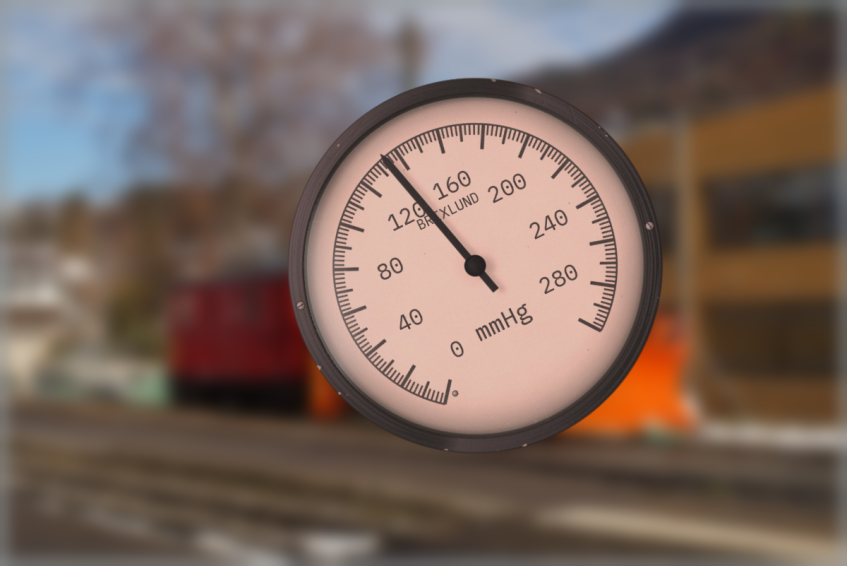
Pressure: {"value": 134, "unit": "mmHg"}
